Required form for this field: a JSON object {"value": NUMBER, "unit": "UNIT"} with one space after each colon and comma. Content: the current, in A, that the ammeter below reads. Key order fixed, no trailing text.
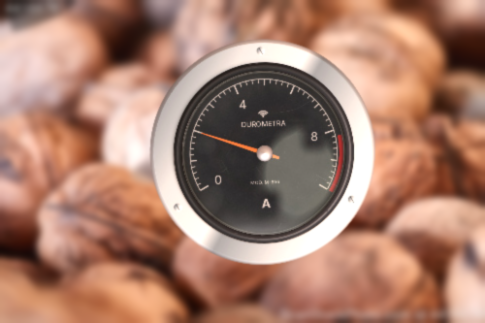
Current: {"value": 2, "unit": "A"}
